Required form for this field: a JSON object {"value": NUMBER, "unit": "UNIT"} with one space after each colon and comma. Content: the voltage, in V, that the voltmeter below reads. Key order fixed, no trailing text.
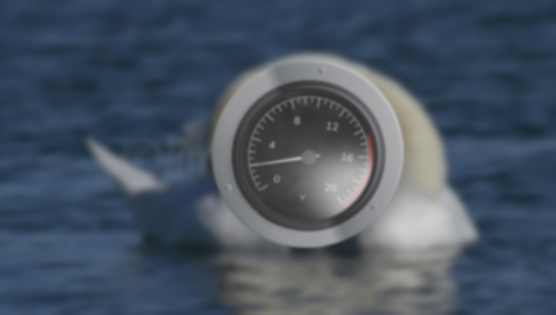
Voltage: {"value": 2, "unit": "V"}
